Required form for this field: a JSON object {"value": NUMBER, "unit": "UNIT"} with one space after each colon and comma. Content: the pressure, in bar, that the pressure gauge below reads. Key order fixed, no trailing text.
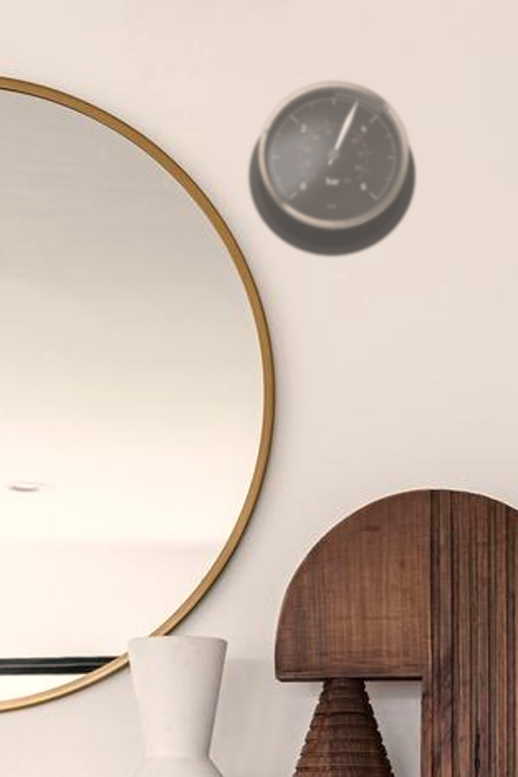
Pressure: {"value": 3.5, "unit": "bar"}
